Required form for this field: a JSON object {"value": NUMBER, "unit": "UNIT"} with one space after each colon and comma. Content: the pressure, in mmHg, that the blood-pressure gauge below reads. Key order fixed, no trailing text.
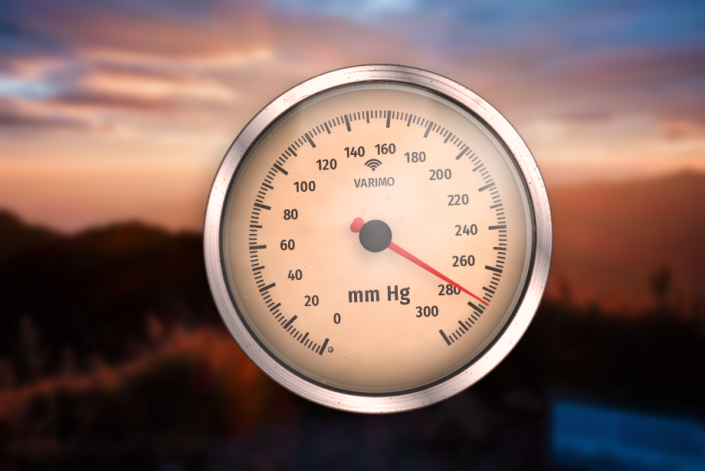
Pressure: {"value": 276, "unit": "mmHg"}
